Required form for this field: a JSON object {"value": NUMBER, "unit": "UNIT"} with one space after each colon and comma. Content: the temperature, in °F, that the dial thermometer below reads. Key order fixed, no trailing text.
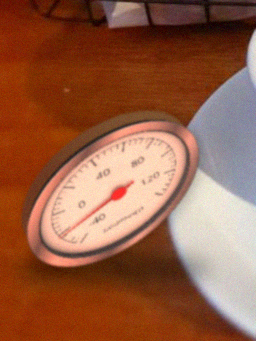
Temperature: {"value": -20, "unit": "°F"}
